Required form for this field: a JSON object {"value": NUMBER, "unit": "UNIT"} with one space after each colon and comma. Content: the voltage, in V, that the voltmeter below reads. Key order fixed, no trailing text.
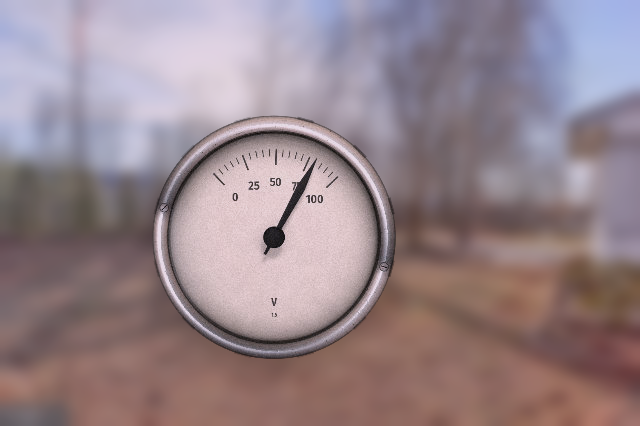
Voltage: {"value": 80, "unit": "V"}
